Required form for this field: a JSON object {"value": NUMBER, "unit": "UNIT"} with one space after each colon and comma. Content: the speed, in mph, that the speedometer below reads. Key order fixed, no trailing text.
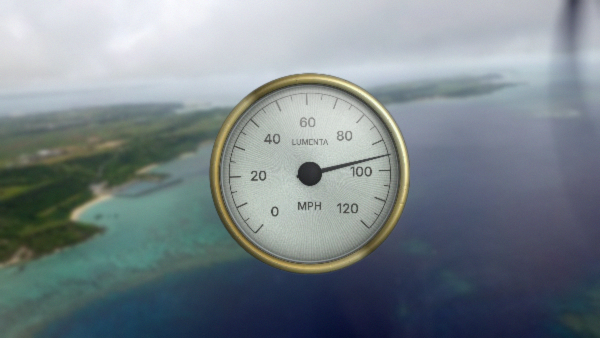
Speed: {"value": 95, "unit": "mph"}
